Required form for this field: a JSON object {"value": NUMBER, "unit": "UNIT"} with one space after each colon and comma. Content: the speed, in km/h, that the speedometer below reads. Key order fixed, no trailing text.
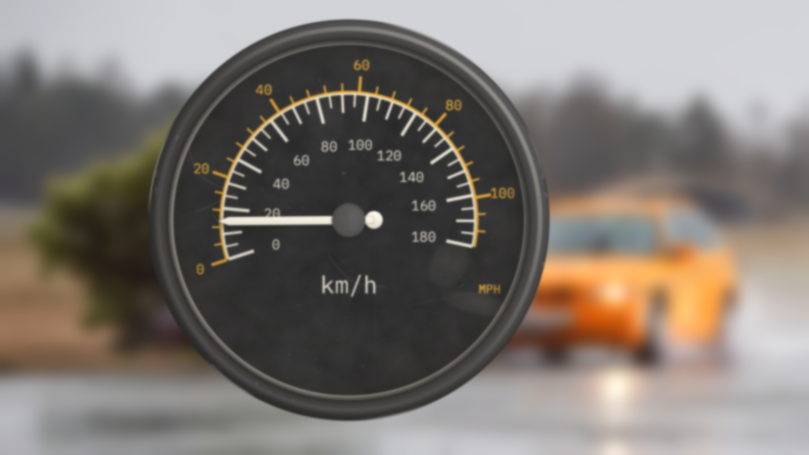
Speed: {"value": 15, "unit": "km/h"}
